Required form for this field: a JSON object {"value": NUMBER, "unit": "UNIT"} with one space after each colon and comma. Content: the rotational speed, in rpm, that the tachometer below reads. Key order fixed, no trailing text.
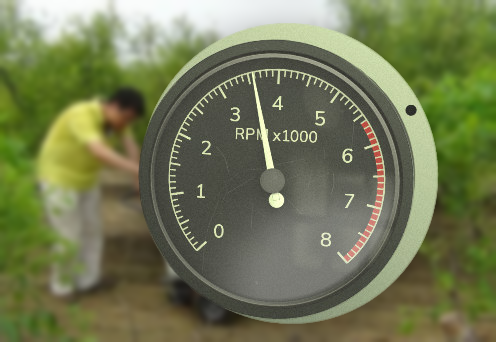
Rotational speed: {"value": 3600, "unit": "rpm"}
